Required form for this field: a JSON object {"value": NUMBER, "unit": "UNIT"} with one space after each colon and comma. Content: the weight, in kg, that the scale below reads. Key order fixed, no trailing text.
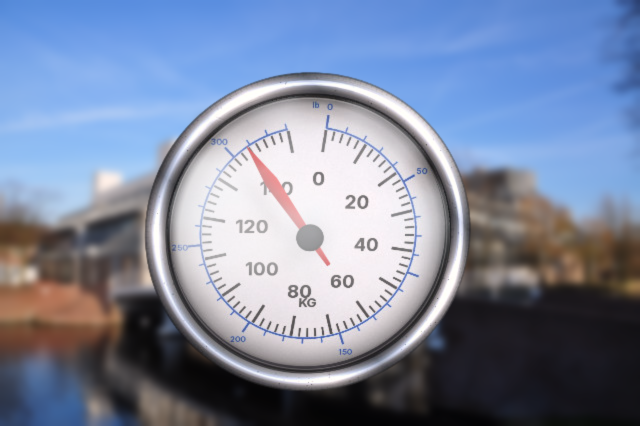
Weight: {"value": 140, "unit": "kg"}
